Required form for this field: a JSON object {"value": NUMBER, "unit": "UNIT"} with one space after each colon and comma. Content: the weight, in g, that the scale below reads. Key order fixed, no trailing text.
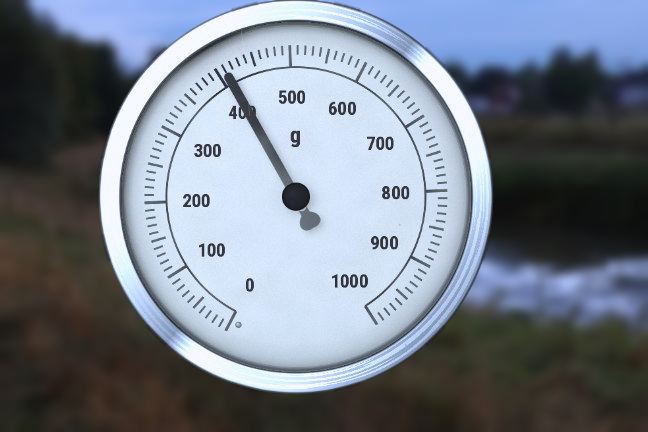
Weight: {"value": 410, "unit": "g"}
